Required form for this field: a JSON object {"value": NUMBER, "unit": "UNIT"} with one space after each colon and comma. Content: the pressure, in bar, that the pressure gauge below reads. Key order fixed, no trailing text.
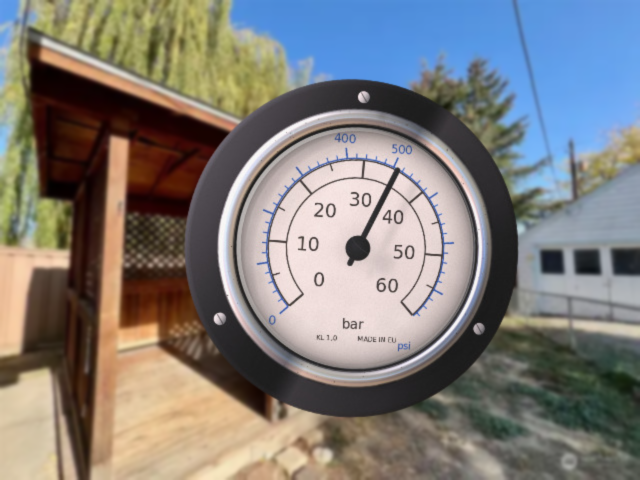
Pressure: {"value": 35, "unit": "bar"}
